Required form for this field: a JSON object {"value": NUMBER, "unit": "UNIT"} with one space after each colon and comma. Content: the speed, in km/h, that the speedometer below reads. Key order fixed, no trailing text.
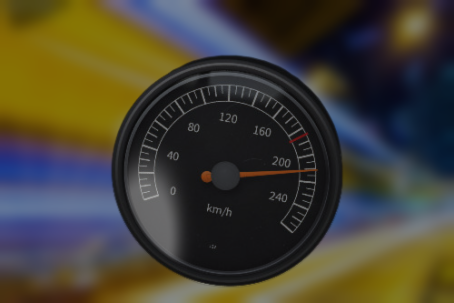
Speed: {"value": 210, "unit": "km/h"}
